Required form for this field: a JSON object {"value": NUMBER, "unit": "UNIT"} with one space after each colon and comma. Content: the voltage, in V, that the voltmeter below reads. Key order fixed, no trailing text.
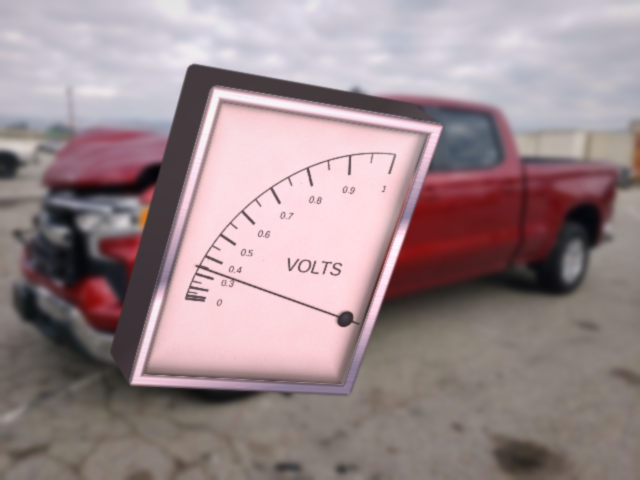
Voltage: {"value": 0.35, "unit": "V"}
